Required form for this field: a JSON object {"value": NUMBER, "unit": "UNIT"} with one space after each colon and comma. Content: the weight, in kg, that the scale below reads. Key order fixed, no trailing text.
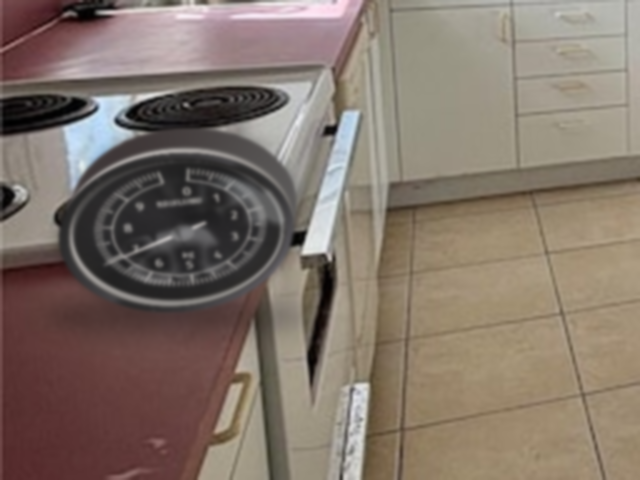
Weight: {"value": 7, "unit": "kg"}
